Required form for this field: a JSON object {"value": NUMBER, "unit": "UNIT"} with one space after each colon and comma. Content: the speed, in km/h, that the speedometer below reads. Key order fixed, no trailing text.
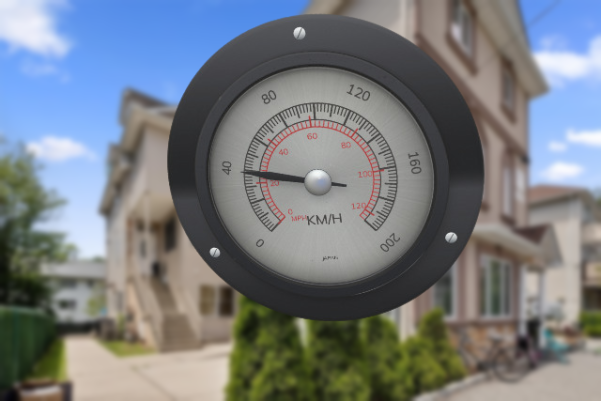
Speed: {"value": 40, "unit": "km/h"}
